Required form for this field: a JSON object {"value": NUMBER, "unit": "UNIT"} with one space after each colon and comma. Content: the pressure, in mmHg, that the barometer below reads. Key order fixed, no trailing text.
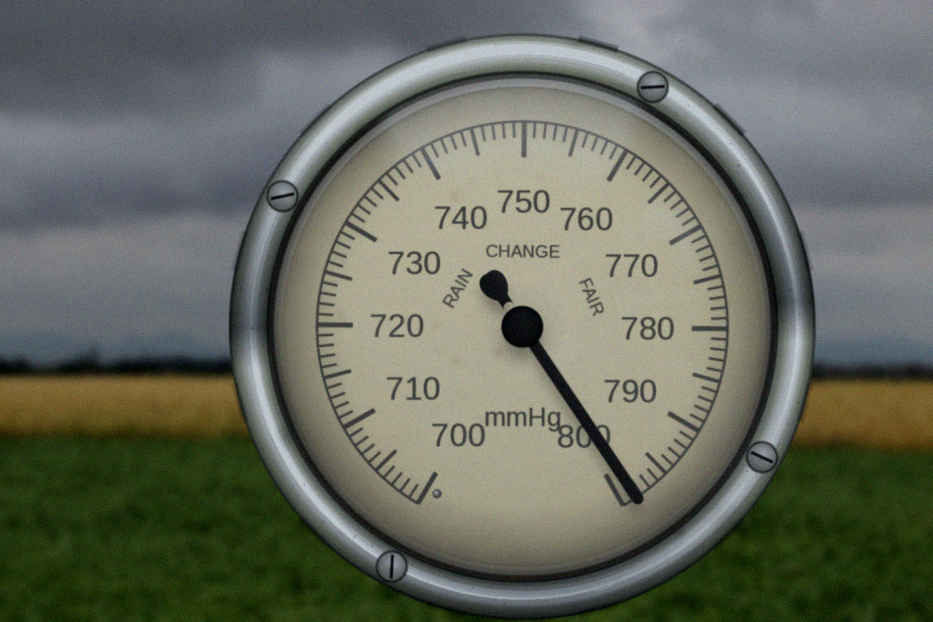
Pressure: {"value": 798.5, "unit": "mmHg"}
